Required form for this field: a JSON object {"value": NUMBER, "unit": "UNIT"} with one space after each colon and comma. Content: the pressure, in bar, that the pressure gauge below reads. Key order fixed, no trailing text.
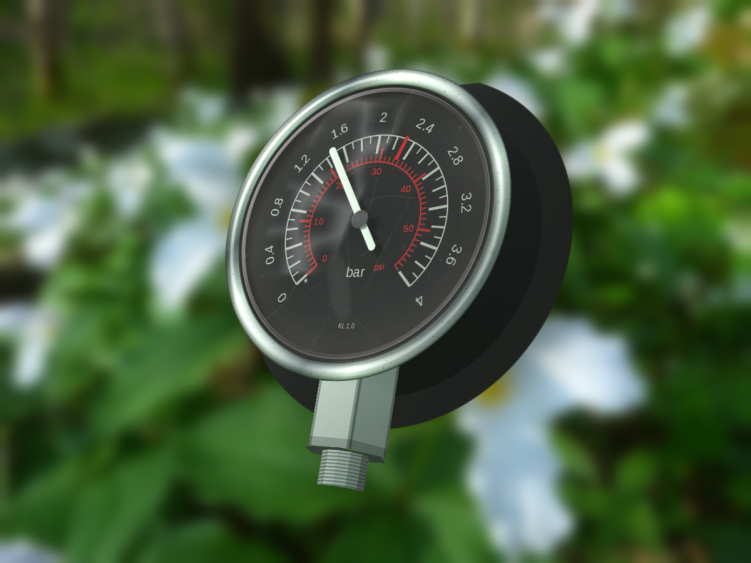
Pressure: {"value": 1.5, "unit": "bar"}
